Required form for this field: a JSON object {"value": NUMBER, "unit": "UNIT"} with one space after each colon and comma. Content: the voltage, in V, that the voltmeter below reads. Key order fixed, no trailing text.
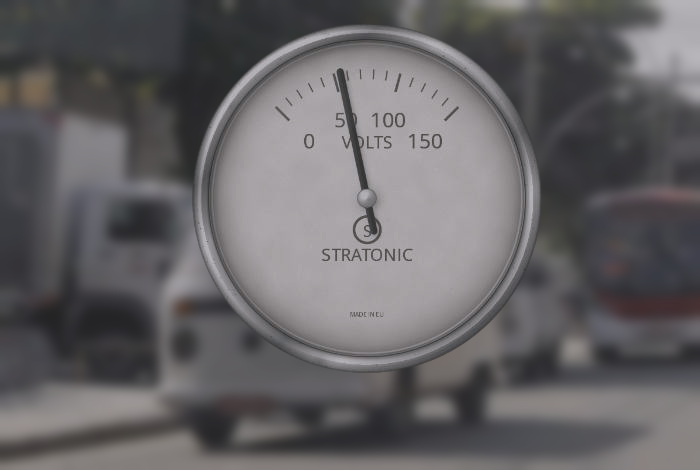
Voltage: {"value": 55, "unit": "V"}
